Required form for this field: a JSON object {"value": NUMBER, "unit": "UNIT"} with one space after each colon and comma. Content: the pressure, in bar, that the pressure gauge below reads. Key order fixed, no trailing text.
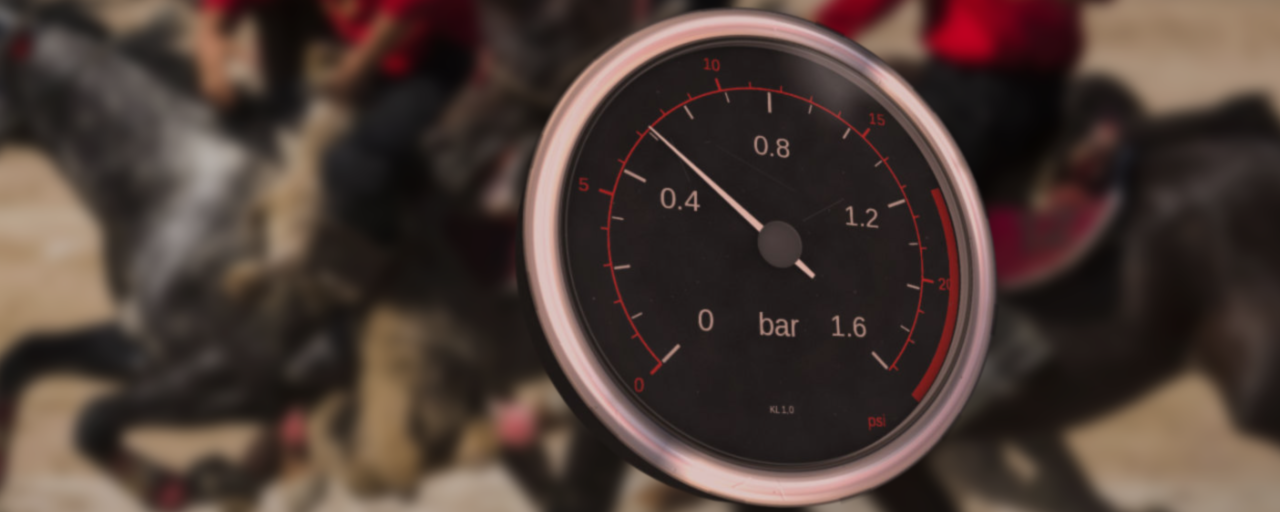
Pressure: {"value": 0.5, "unit": "bar"}
